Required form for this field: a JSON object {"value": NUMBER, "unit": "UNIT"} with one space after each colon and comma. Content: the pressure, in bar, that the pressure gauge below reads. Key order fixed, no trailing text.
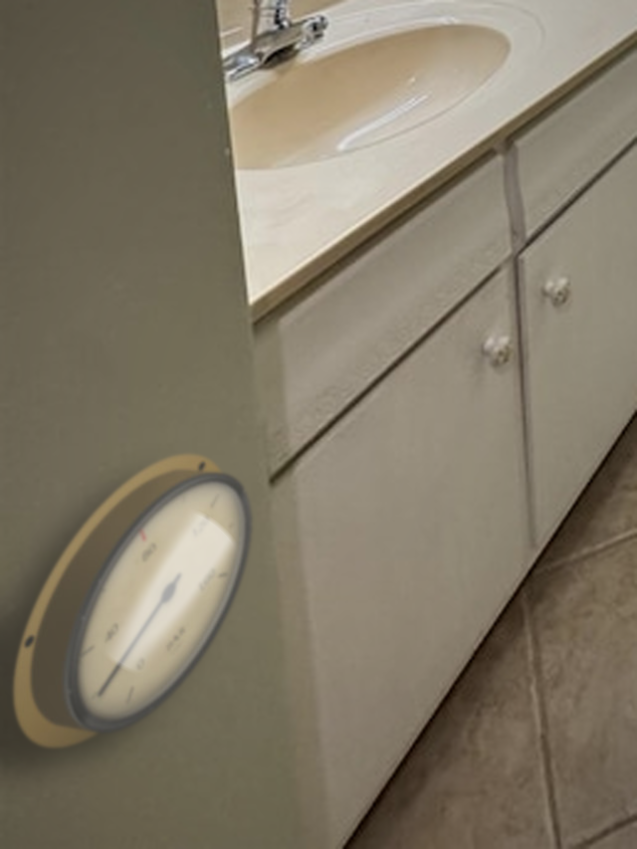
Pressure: {"value": 20, "unit": "bar"}
